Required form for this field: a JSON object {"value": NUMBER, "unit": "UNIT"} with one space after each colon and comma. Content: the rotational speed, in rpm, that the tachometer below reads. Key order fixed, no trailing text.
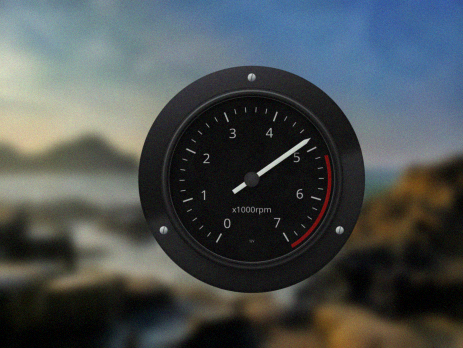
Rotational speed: {"value": 4800, "unit": "rpm"}
